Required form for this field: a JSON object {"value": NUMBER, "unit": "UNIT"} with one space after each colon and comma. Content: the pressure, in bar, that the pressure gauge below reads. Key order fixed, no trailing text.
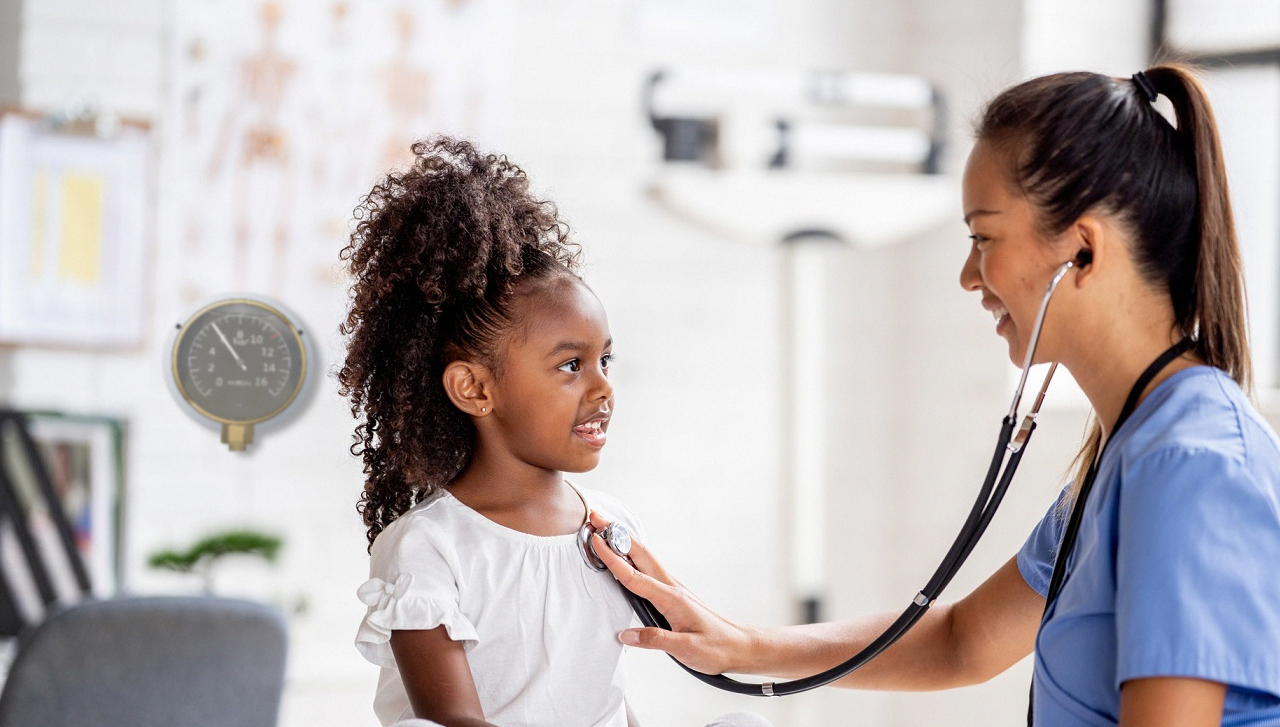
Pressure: {"value": 6, "unit": "bar"}
